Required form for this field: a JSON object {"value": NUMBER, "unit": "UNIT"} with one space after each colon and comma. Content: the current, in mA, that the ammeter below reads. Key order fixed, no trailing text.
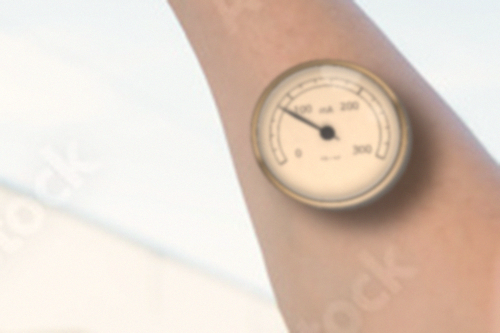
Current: {"value": 80, "unit": "mA"}
